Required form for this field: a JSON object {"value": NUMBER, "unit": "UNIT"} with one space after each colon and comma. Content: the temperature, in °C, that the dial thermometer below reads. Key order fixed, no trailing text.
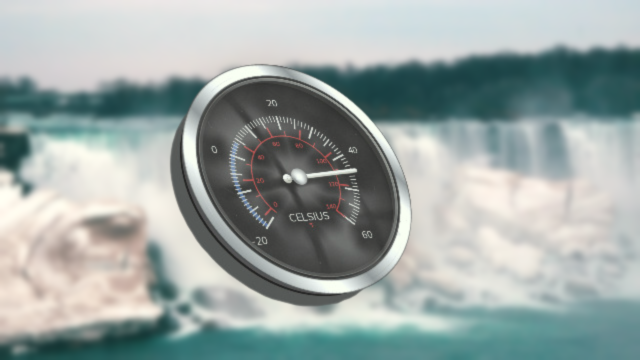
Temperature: {"value": 45, "unit": "°C"}
